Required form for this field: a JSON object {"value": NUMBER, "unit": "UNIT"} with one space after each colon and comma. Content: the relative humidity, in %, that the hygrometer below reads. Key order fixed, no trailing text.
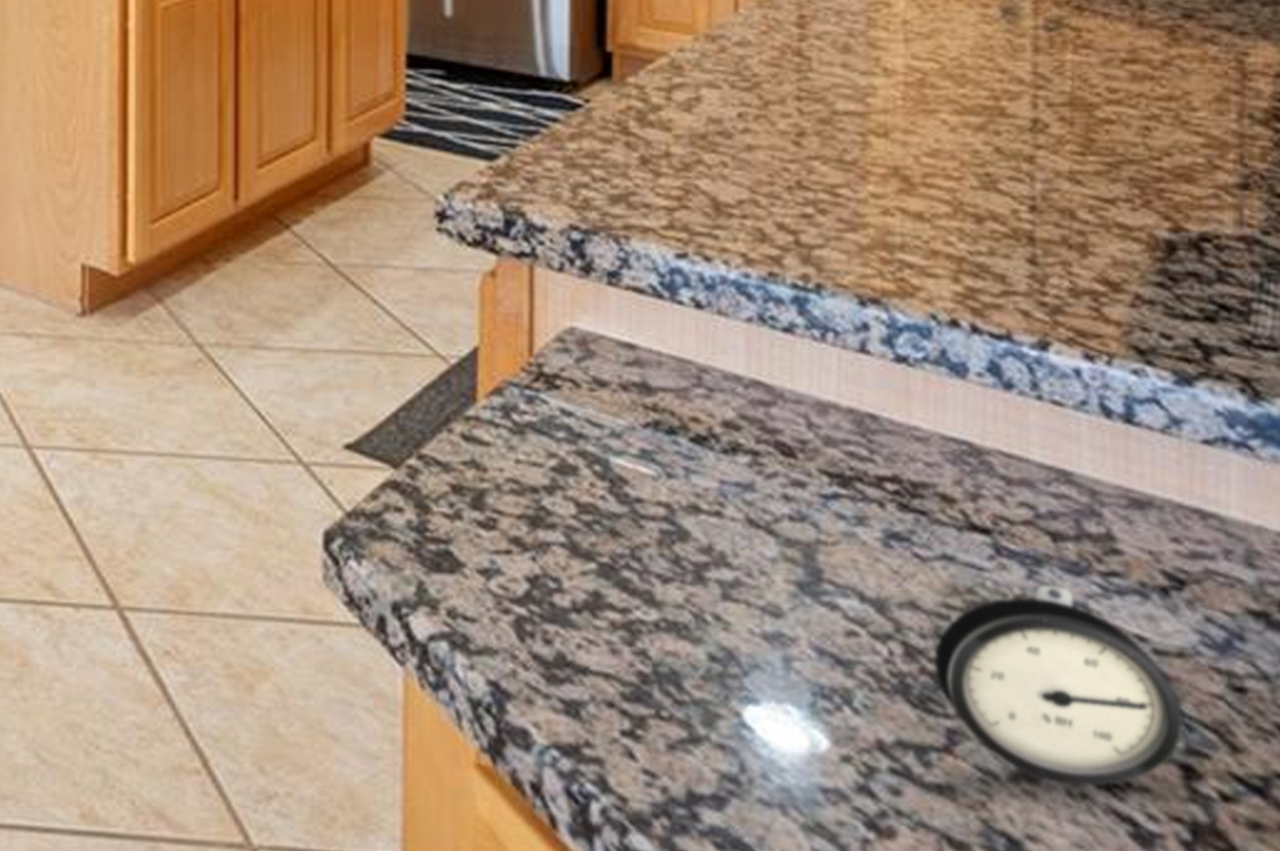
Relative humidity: {"value": 80, "unit": "%"}
